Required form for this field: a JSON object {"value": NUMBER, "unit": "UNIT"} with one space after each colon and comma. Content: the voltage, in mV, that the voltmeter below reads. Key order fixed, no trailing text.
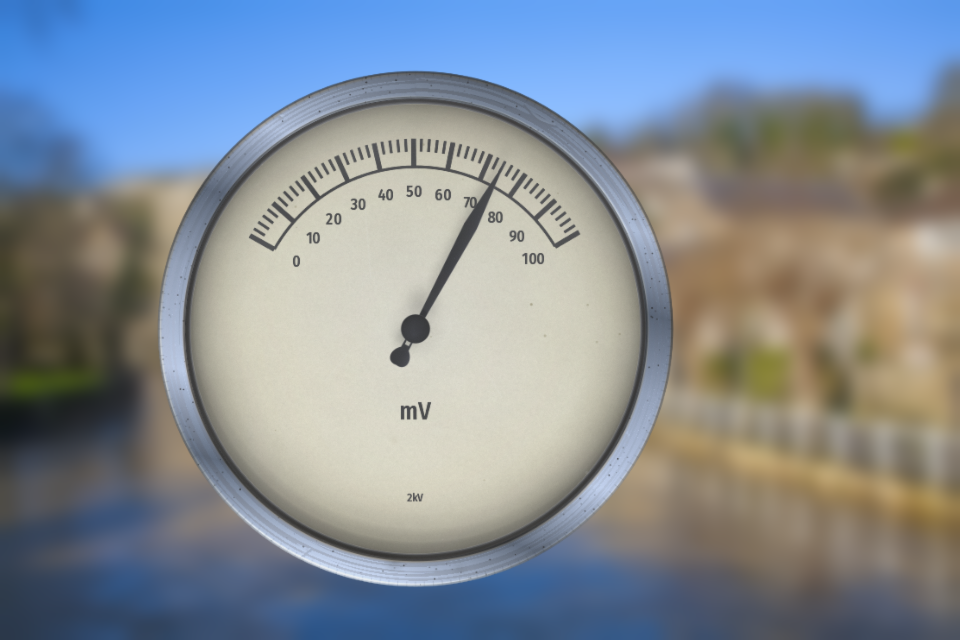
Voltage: {"value": 74, "unit": "mV"}
